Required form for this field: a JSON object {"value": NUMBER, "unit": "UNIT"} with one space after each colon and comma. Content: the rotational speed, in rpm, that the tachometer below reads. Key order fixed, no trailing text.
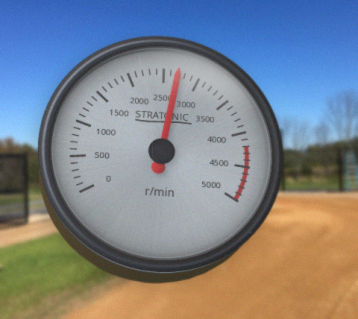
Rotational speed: {"value": 2700, "unit": "rpm"}
